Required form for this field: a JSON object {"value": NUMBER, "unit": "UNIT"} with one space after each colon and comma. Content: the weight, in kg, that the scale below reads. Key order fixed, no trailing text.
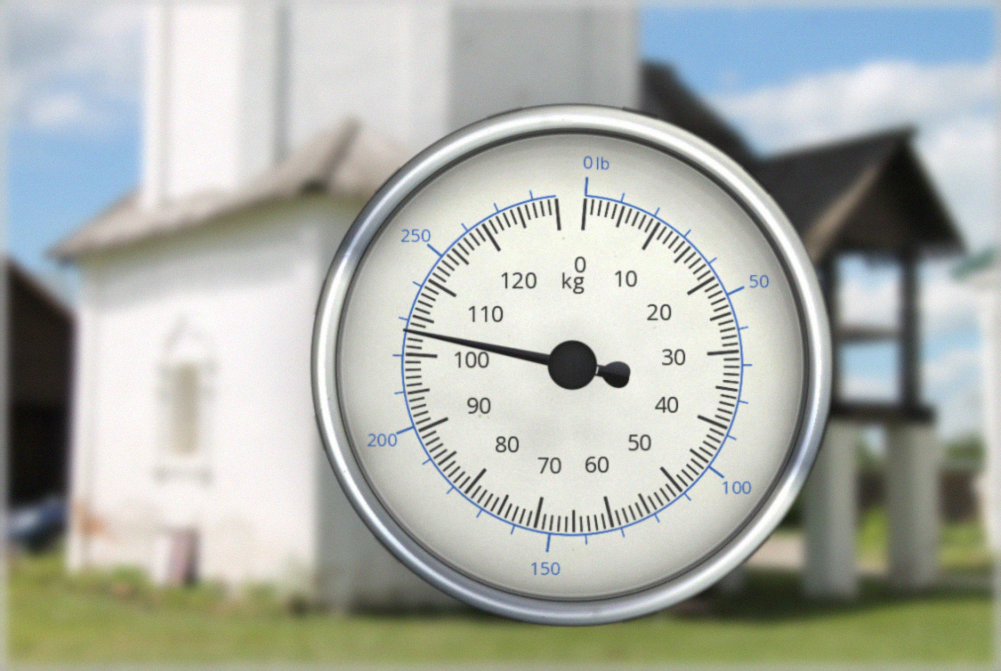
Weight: {"value": 103, "unit": "kg"}
